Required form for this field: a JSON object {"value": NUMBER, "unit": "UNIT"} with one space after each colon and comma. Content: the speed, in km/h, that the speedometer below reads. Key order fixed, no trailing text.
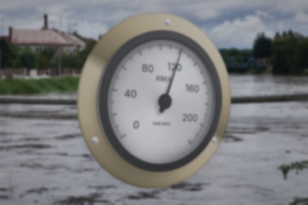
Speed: {"value": 120, "unit": "km/h"}
